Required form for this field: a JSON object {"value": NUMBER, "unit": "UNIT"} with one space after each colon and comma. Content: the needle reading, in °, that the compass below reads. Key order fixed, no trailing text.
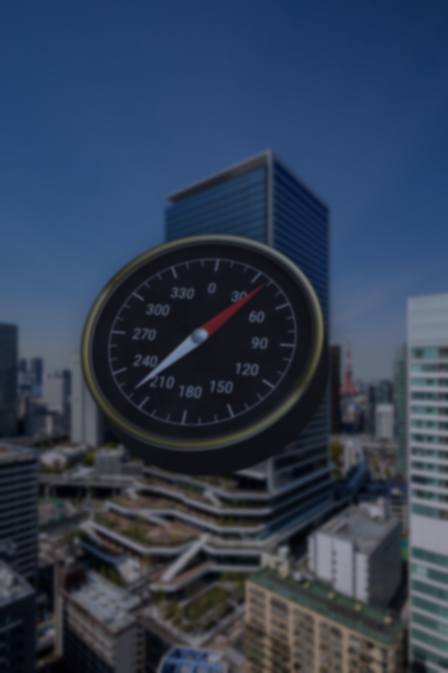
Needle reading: {"value": 40, "unit": "°"}
